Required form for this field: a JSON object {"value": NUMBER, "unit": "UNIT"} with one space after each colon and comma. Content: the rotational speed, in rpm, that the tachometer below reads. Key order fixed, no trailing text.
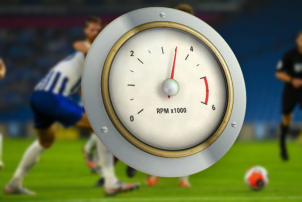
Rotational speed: {"value": 3500, "unit": "rpm"}
